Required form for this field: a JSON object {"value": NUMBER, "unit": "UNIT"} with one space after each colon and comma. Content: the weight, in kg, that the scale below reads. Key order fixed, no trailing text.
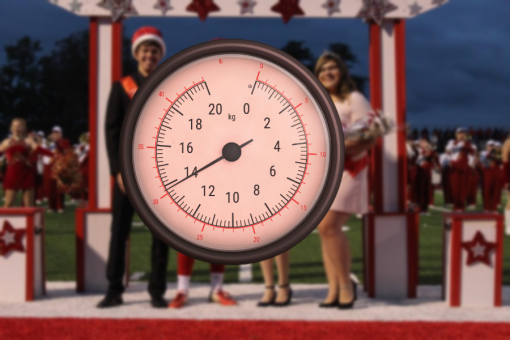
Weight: {"value": 13.8, "unit": "kg"}
